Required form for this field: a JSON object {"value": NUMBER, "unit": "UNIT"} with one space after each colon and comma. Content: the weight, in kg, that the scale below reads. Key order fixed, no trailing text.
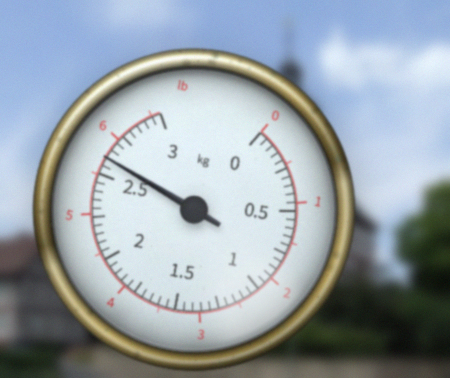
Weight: {"value": 2.6, "unit": "kg"}
